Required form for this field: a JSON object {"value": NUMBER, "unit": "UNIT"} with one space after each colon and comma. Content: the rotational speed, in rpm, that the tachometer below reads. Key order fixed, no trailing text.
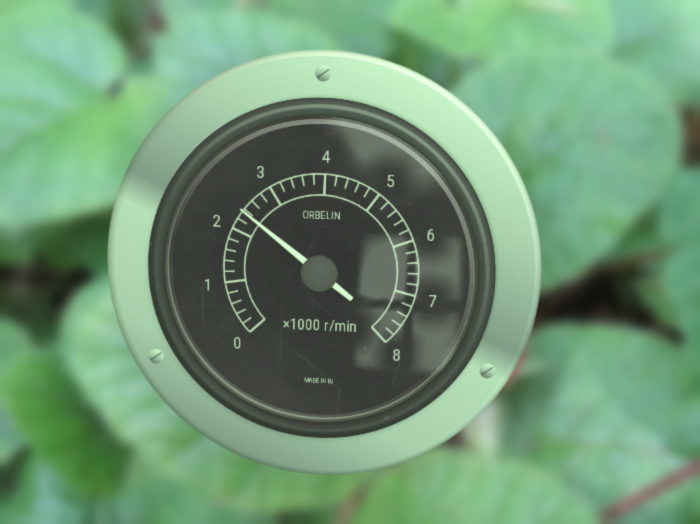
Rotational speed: {"value": 2400, "unit": "rpm"}
